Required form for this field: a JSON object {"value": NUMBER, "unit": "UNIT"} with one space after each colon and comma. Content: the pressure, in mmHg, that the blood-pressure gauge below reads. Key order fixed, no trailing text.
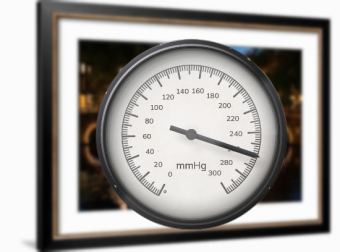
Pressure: {"value": 260, "unit": "mmHg"}
